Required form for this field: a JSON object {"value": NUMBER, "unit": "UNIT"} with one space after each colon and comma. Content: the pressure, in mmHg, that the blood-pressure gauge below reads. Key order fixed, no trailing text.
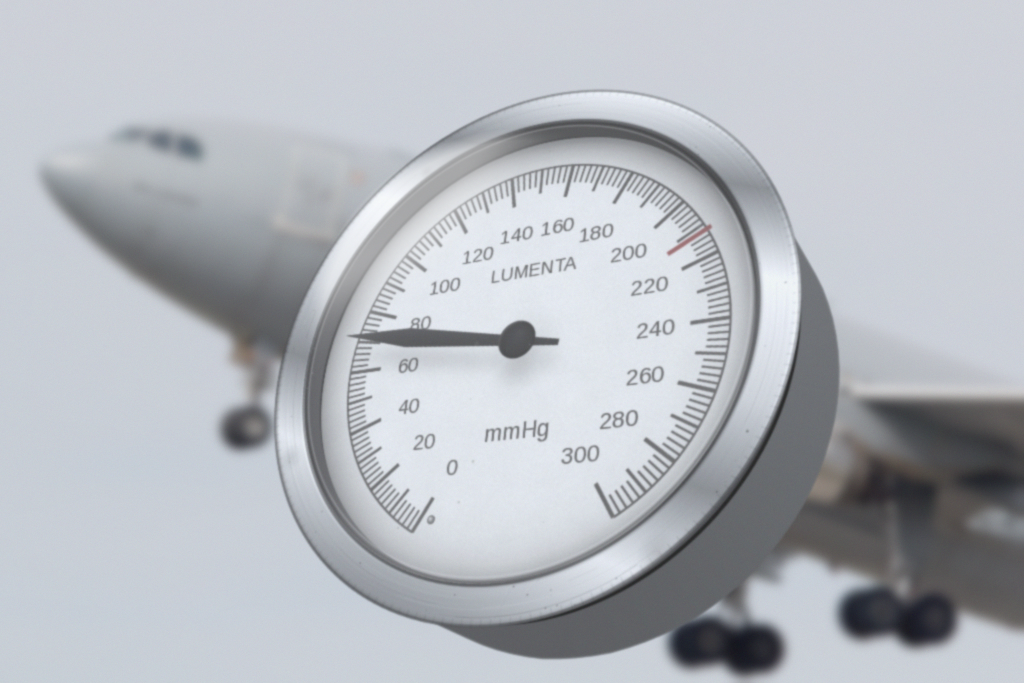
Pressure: {"value": 70, "unit": "mmHg"}
